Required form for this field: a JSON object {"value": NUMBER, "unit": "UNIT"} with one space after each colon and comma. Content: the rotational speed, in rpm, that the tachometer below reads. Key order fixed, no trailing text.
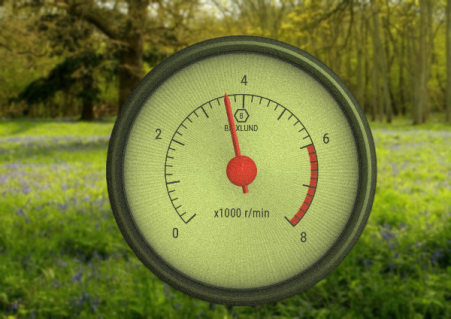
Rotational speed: {"value": 3600, "unit": "rpm"}
